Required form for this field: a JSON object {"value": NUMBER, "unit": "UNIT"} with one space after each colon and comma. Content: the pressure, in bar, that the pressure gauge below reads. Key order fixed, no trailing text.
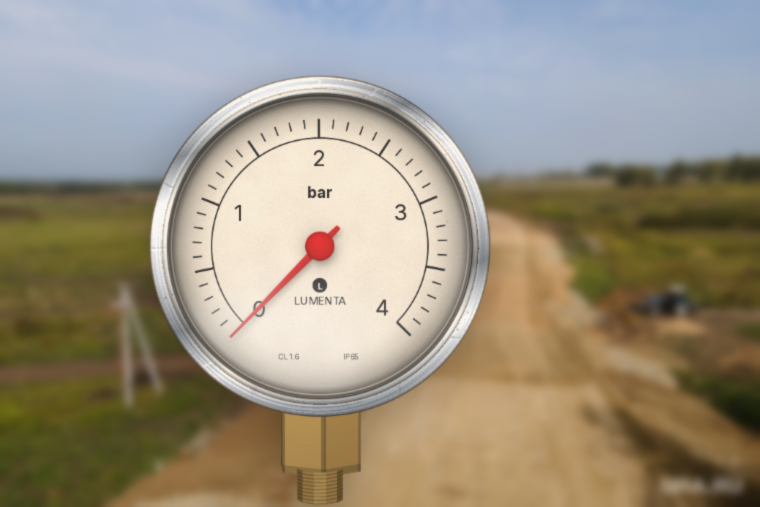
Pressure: {"value": 0, "unit": "bar"}
